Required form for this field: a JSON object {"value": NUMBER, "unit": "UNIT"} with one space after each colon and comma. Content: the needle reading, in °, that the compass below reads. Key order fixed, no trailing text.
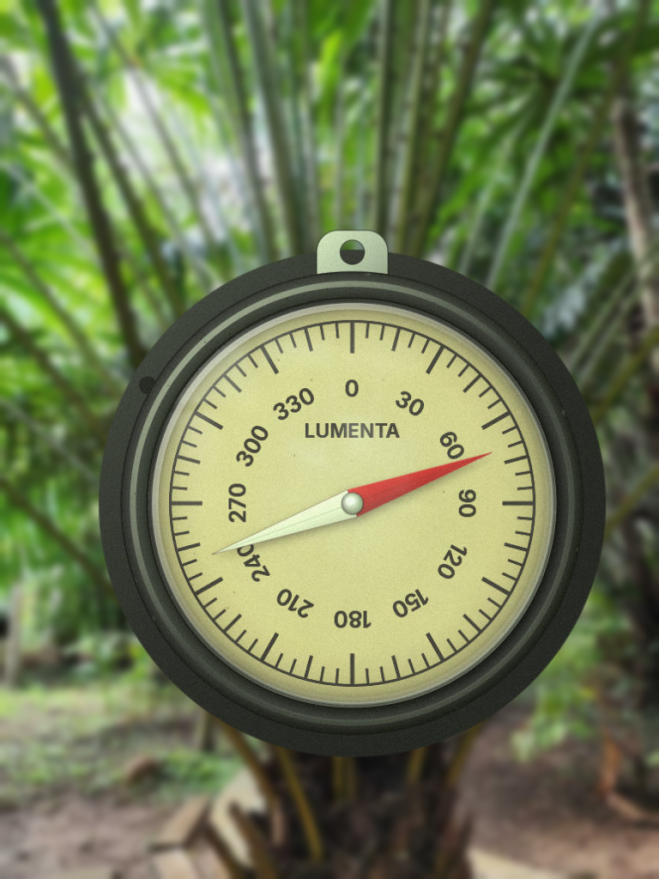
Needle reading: {"value": 70, "unit": "°"}
